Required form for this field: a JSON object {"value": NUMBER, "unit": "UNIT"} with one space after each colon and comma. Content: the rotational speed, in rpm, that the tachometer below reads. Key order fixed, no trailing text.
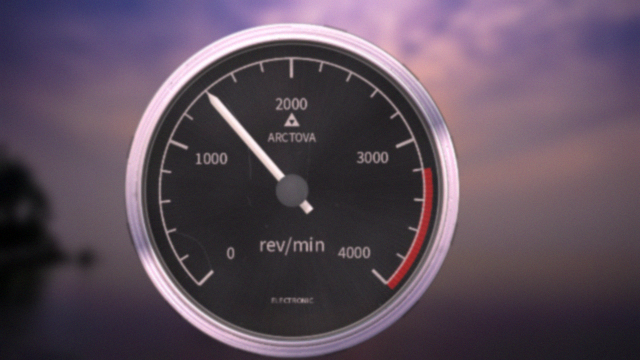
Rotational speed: {"value": 1400, "unit": "rpm"}
